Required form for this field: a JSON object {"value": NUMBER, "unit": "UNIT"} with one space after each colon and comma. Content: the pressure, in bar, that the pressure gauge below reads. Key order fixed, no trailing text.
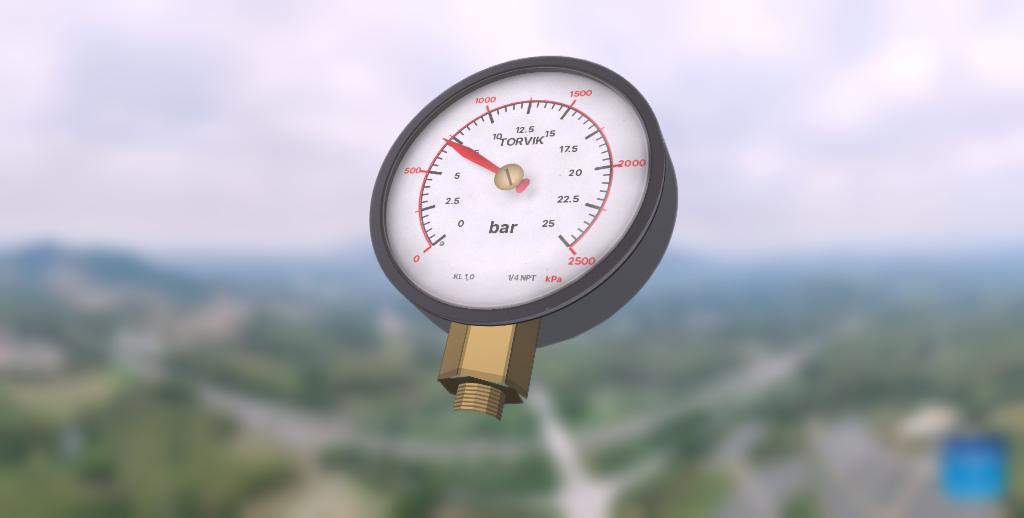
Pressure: {"value": 7, "unit": "bar"}
